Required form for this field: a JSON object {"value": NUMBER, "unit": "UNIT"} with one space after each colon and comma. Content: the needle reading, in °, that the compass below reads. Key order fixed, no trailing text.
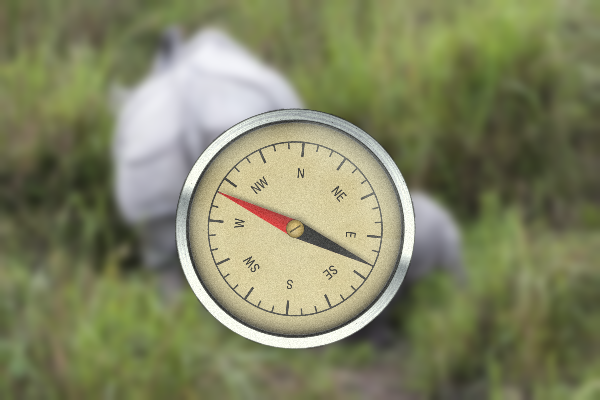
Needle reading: {"value": 290, "unit": "°"}
